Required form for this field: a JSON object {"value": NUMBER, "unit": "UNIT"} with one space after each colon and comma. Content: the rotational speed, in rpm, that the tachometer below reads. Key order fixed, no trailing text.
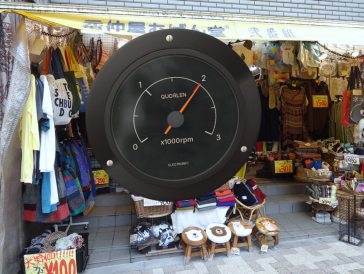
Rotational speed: {"value": 2000, "unit": "rpm"}
